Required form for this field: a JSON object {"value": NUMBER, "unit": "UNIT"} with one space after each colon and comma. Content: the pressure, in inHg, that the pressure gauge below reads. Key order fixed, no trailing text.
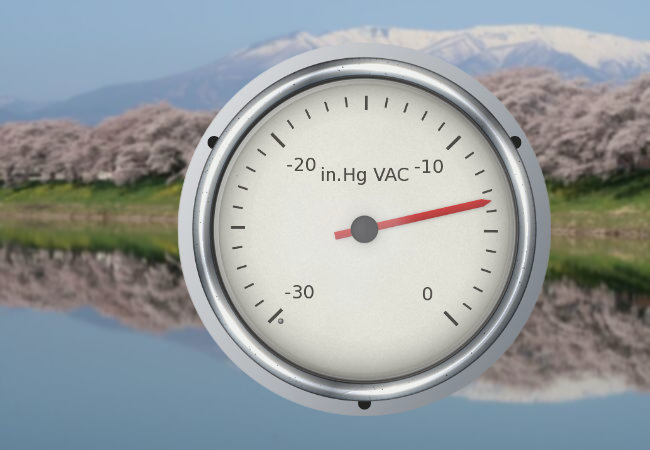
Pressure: {"value": -6.5, "unit": "inHg"}
